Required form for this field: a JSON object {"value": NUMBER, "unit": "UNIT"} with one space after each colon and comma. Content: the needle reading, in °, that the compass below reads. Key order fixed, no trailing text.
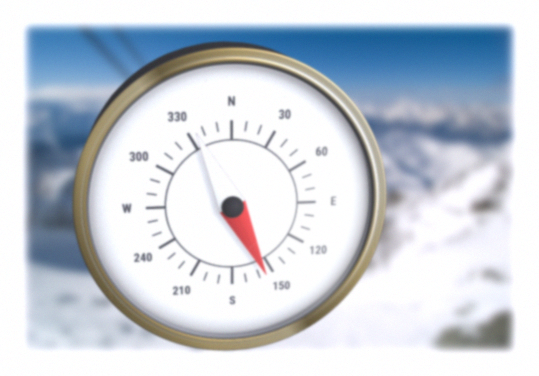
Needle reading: {"value": 155, "unit": "°"}
